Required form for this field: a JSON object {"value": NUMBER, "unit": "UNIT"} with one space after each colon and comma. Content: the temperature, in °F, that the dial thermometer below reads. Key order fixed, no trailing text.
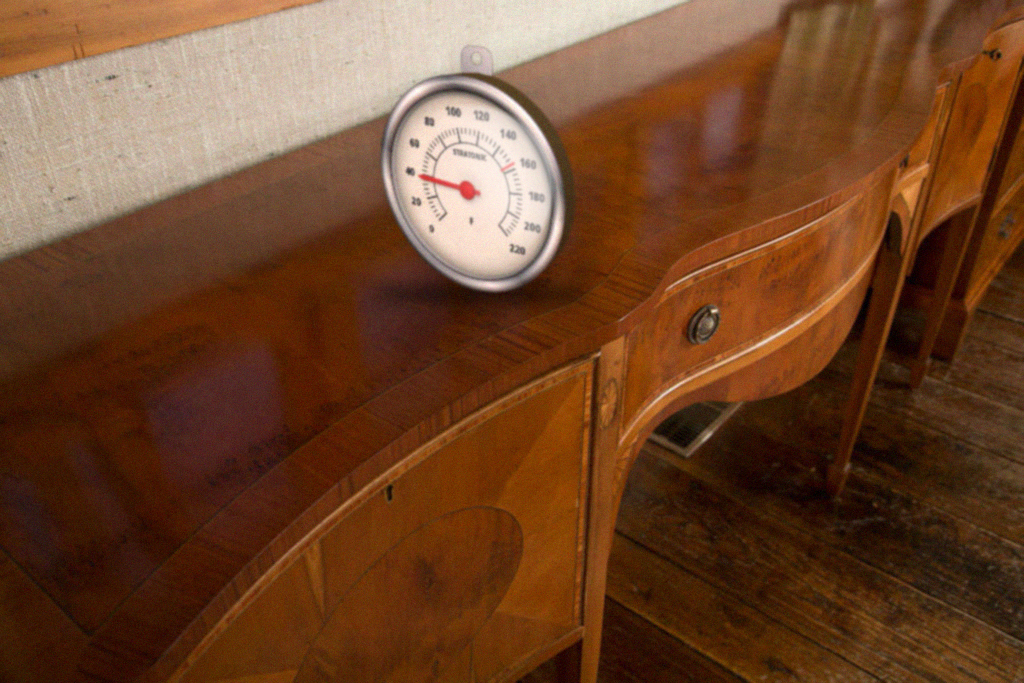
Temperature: {"value": 40, "unit": "°F"}
